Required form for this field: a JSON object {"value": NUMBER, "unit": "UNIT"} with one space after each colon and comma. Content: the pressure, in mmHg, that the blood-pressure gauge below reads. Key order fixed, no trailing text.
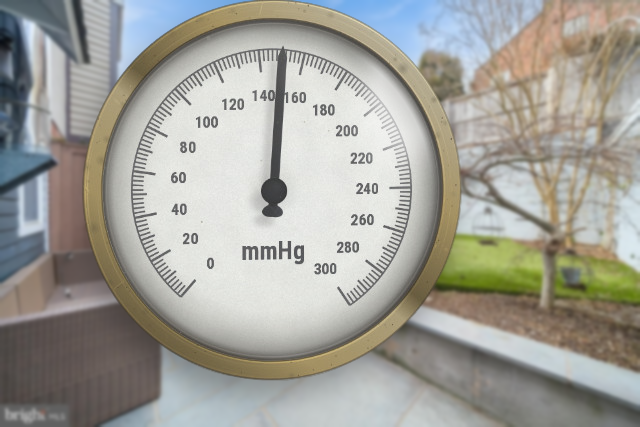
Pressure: {"value": 150, "unit": "mmHg"}
